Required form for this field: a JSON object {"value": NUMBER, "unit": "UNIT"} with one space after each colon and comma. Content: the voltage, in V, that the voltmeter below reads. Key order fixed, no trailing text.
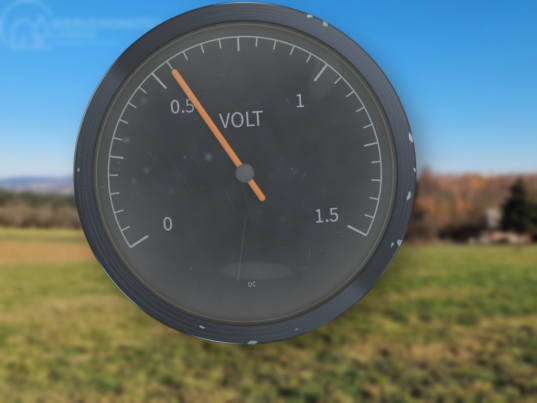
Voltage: {"value": 0.55, "unit": "V"}
